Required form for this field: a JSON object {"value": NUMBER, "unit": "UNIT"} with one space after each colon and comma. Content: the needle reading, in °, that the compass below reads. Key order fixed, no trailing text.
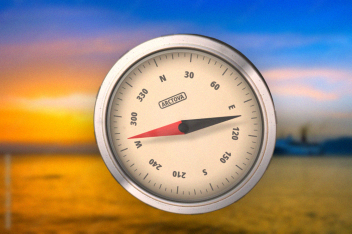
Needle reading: {"value": 280, "unit": "°"}
